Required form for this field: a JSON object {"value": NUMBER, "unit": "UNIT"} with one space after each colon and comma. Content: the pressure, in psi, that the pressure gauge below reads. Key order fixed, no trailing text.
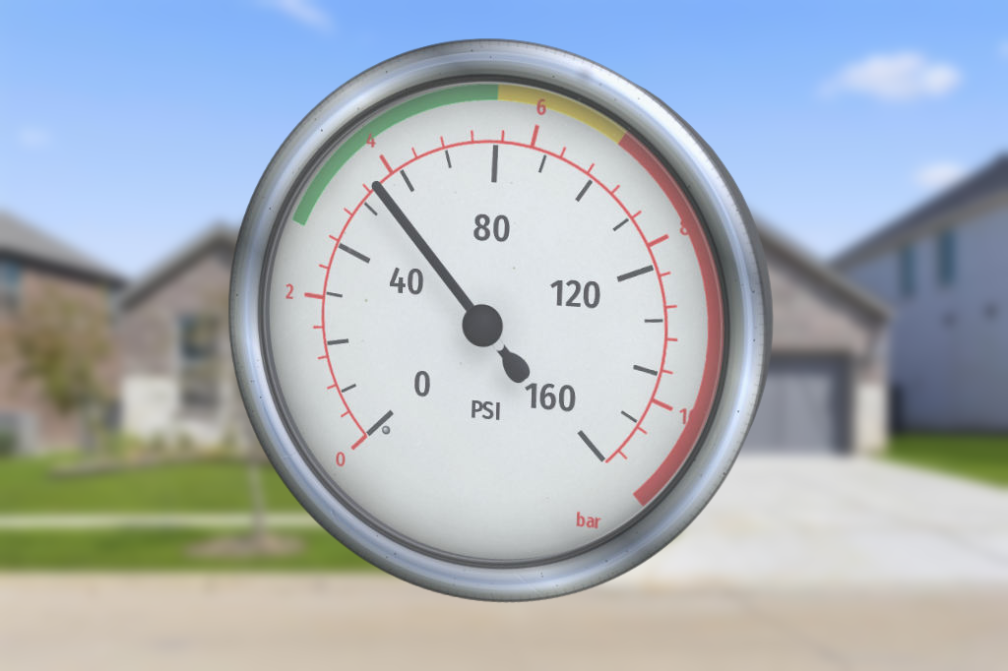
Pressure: {"value": 55, "unit": "psi"}
